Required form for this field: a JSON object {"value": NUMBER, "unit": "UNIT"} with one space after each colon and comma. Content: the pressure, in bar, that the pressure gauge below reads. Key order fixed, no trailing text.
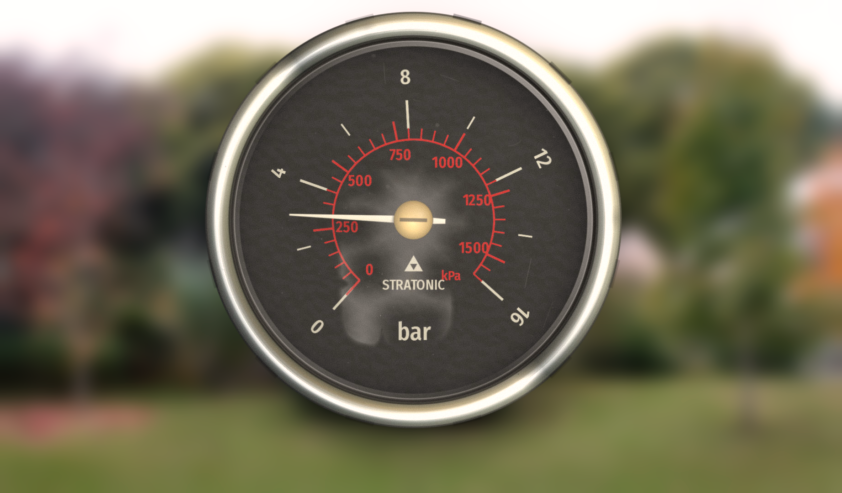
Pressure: {"value": 3, "unit": "bar"}
